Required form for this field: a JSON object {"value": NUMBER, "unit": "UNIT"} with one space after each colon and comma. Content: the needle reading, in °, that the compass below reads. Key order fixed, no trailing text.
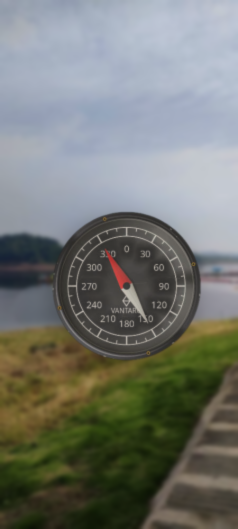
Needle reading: {"value": 330, "unit": "°"}
